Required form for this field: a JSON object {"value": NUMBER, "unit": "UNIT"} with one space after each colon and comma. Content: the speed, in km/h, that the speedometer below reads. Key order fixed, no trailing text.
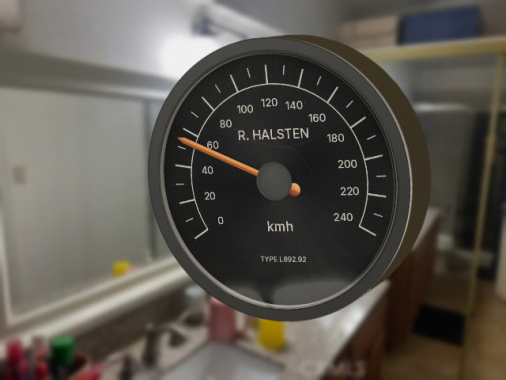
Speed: {"value": 55, "unit": "km/h"}
